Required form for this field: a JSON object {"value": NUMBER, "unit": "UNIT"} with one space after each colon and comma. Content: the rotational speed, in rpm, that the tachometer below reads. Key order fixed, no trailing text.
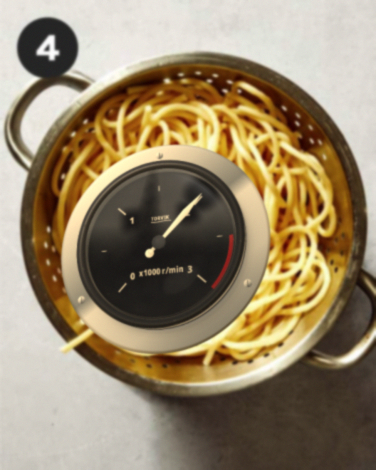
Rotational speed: {"value": 2000, "unit": "rpm"}
